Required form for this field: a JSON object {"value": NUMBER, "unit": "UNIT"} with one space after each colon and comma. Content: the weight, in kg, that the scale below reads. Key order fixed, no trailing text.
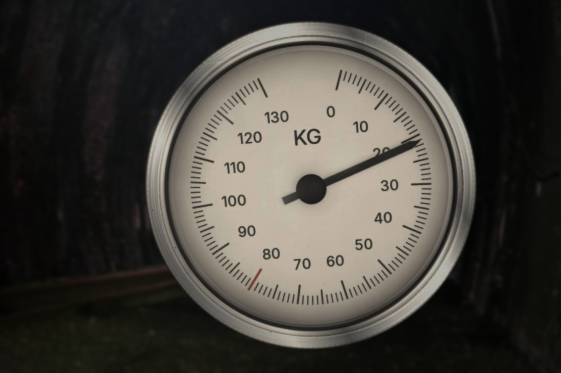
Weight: {"value": 21, "unit": "kg"}
